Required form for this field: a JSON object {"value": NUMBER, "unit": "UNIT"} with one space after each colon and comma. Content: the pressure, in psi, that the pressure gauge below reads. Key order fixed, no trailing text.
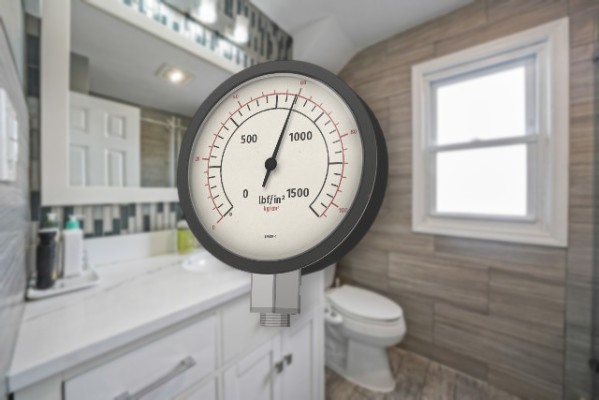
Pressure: {"value": 850, "unit": "psi"}
